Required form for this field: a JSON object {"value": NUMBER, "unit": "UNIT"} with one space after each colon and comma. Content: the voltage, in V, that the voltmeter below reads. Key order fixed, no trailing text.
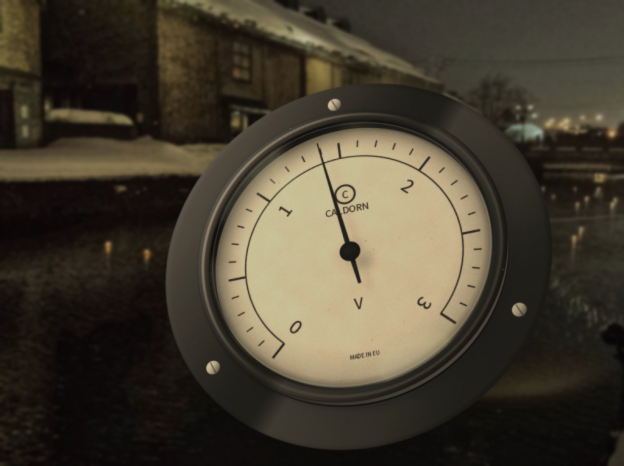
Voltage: {"value": 1.4, "unit": "V"}
